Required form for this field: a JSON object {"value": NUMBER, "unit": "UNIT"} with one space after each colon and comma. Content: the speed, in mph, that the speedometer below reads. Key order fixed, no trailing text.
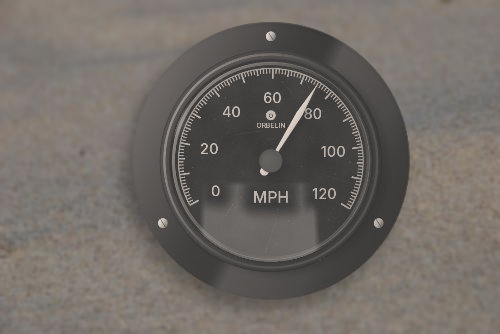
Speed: {"value": 75, "unit": "mph"}
